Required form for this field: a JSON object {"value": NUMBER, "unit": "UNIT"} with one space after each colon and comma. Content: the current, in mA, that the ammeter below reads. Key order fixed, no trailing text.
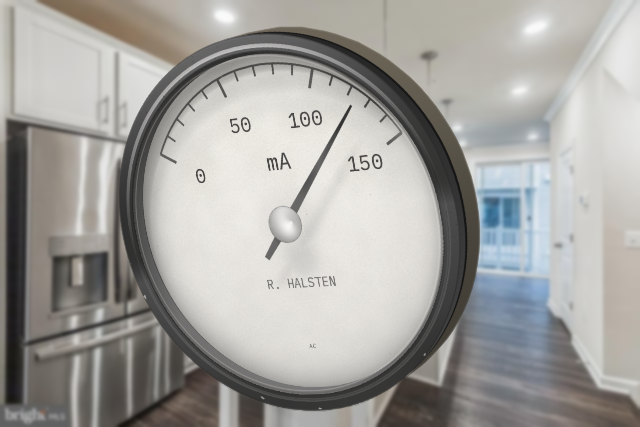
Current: {"value": 125, "unit": "mA"}
